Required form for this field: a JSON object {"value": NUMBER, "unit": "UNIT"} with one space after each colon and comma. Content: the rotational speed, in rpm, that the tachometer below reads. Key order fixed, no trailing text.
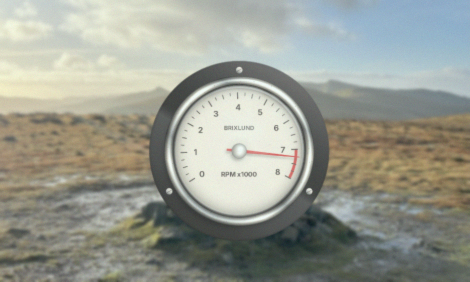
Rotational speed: {"value": 7250, "unit": "rpm"}
